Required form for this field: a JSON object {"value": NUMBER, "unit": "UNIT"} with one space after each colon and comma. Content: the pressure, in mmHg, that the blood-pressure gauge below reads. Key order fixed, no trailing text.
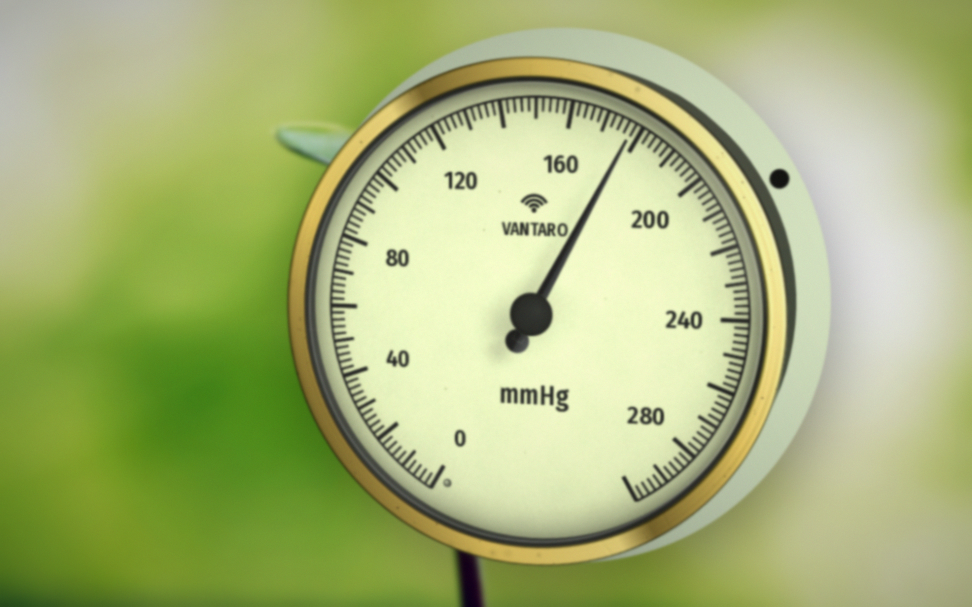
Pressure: {"value": 178, "unit": "mmHg"}
